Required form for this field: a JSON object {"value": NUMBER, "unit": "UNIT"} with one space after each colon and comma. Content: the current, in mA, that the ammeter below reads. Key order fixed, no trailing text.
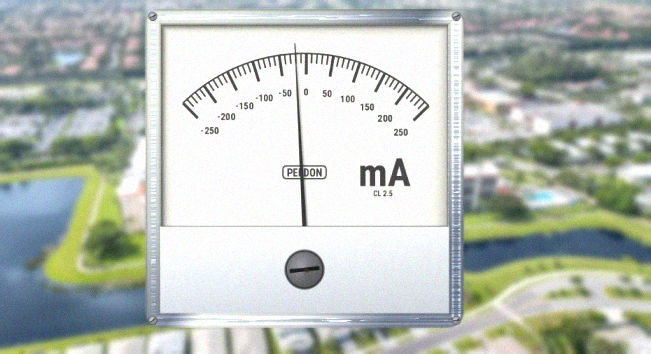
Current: {"value": -20, "unit": "mA"}
